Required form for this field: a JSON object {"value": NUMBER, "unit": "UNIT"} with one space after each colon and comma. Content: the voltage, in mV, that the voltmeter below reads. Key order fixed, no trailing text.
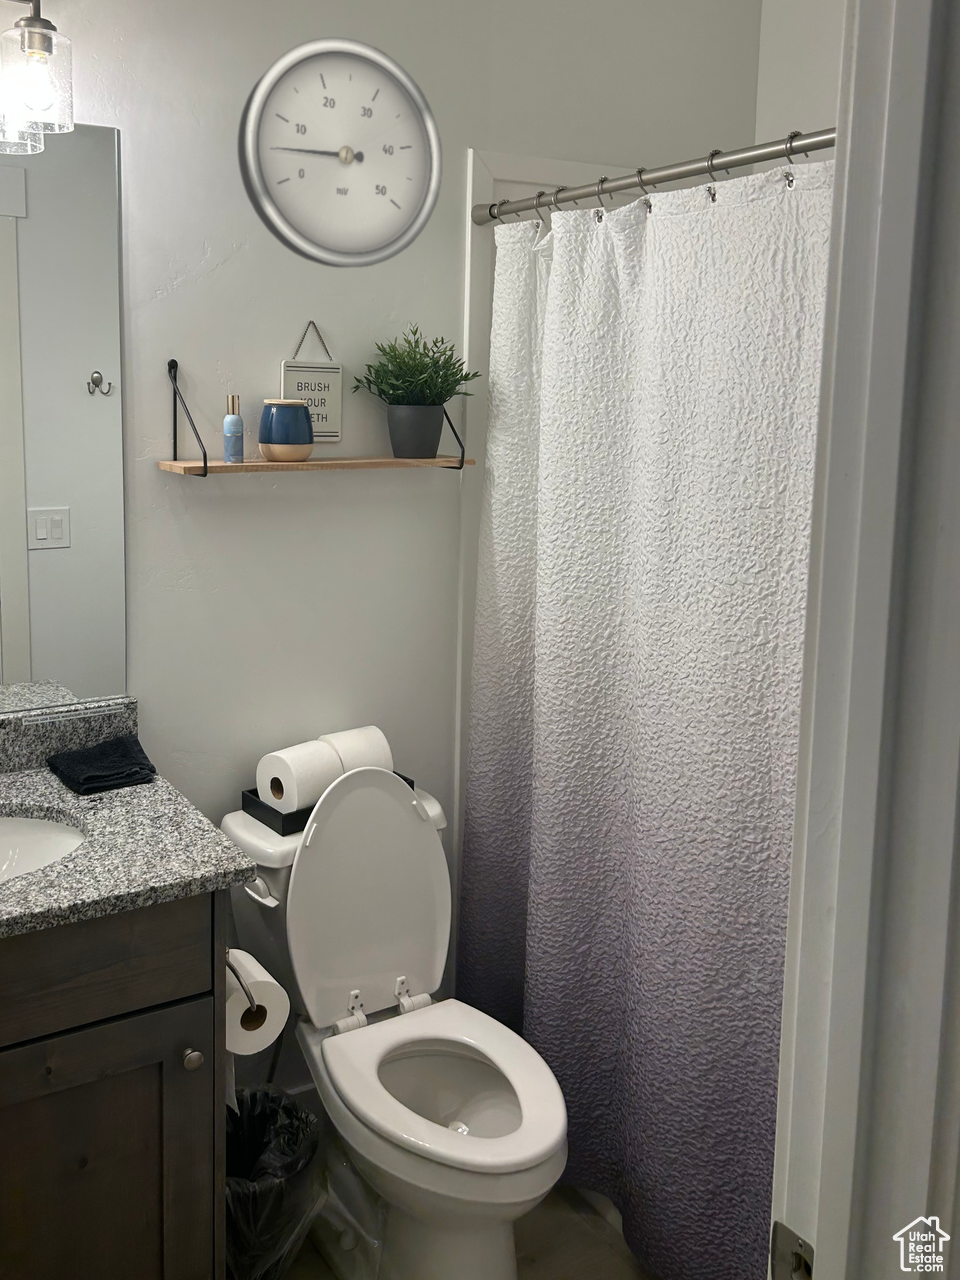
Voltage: {"value": 5, "unit": "mV"}
